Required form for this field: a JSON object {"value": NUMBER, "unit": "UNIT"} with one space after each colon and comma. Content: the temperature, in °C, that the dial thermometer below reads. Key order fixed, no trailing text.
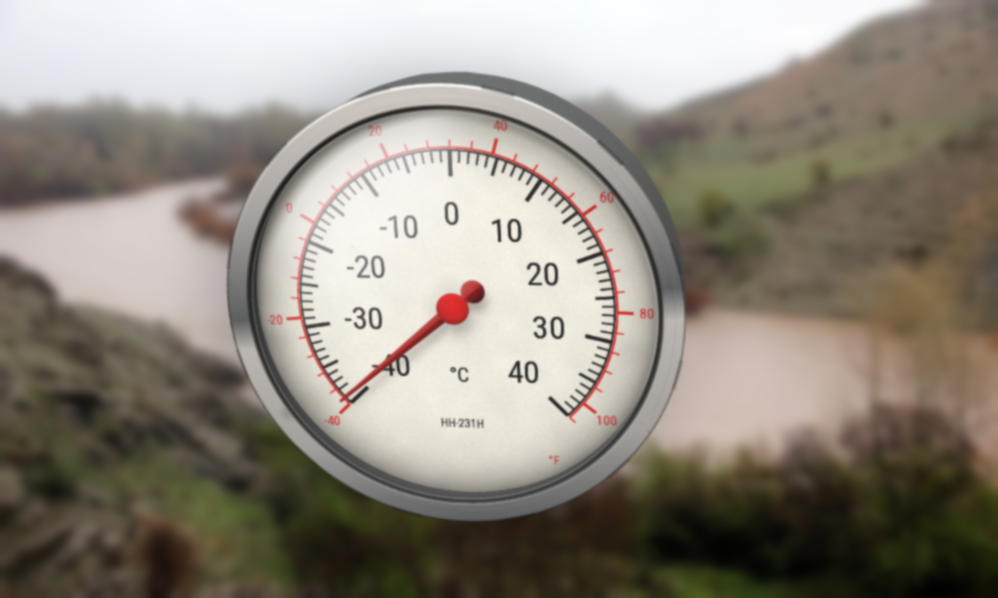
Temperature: {"value": -39, "unit": "°C"}
